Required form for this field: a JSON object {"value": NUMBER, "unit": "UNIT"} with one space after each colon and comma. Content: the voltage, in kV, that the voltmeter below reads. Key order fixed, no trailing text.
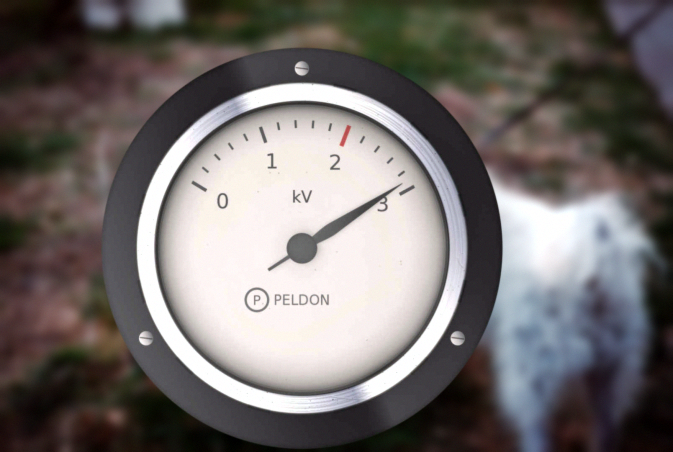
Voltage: {"value": 2.9, "unit": "kV"}
